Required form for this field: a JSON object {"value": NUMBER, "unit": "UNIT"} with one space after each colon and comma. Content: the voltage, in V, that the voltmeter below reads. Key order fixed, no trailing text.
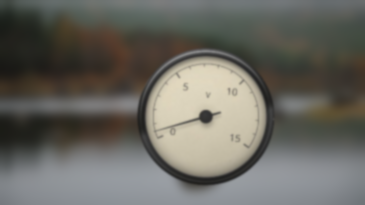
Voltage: {"value": 0.5, "unit": "V"}
